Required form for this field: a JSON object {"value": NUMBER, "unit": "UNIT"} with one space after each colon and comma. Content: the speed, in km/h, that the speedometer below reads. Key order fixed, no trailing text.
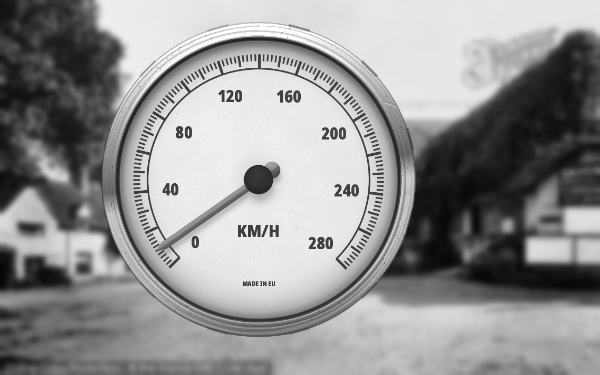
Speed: {"value": 10, "unit": "km/h"}
